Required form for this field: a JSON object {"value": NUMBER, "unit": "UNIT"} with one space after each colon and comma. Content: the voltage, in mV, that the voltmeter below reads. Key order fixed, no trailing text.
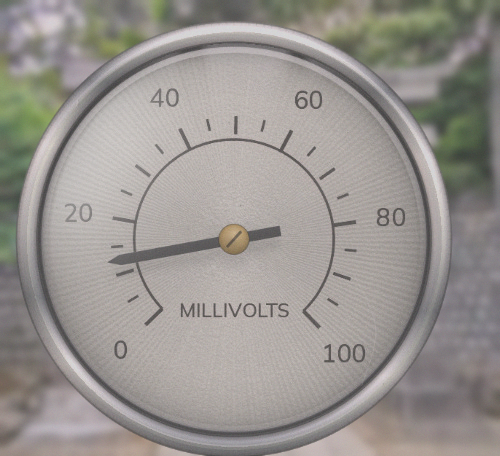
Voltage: {"value": 12.5, "unit": "mV"}
